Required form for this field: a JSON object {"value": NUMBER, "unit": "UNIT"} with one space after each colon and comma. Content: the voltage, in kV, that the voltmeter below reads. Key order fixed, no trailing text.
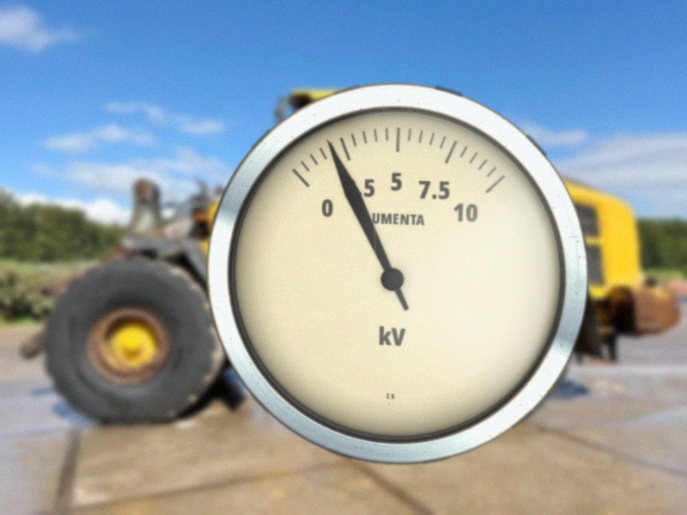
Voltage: {"value": 2, "unit": "kV"}
